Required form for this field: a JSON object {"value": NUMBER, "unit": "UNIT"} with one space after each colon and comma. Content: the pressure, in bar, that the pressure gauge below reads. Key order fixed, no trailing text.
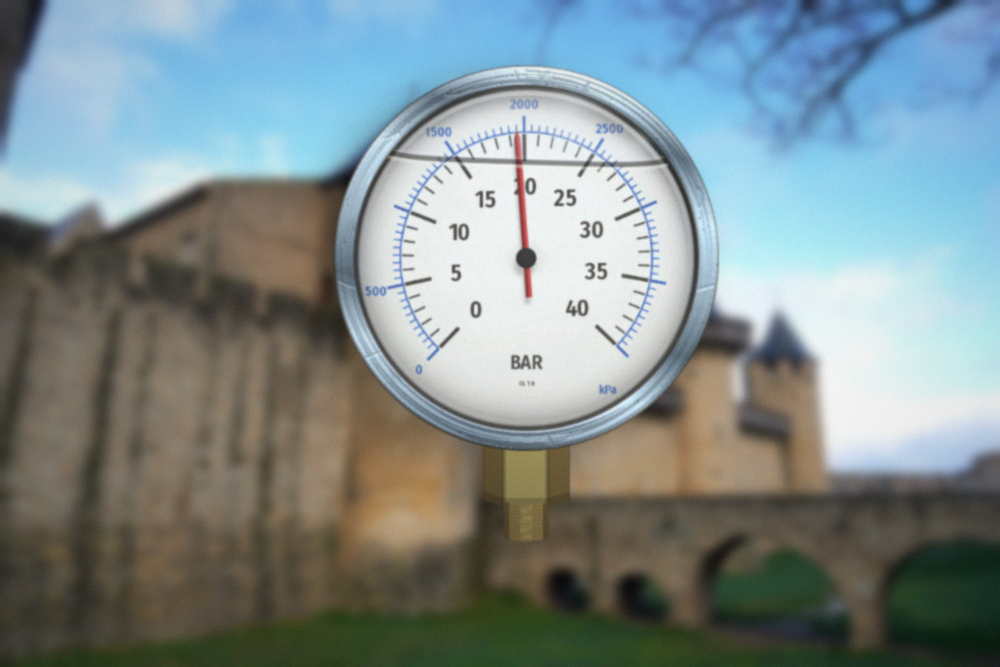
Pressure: {"value": 19.5, "unit": "bar"}
